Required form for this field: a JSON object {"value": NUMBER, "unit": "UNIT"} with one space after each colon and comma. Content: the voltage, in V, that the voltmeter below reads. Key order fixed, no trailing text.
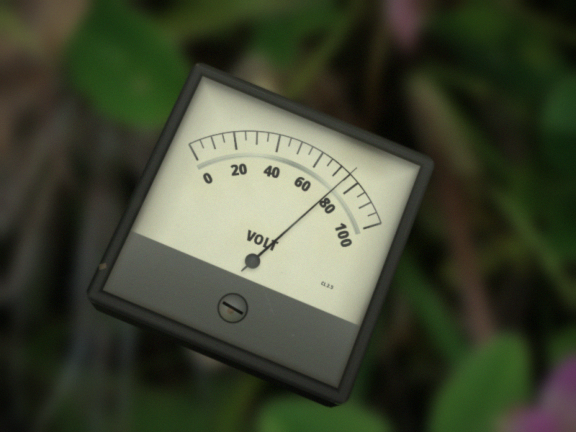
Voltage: {"value": 75, "unit": "V"}
